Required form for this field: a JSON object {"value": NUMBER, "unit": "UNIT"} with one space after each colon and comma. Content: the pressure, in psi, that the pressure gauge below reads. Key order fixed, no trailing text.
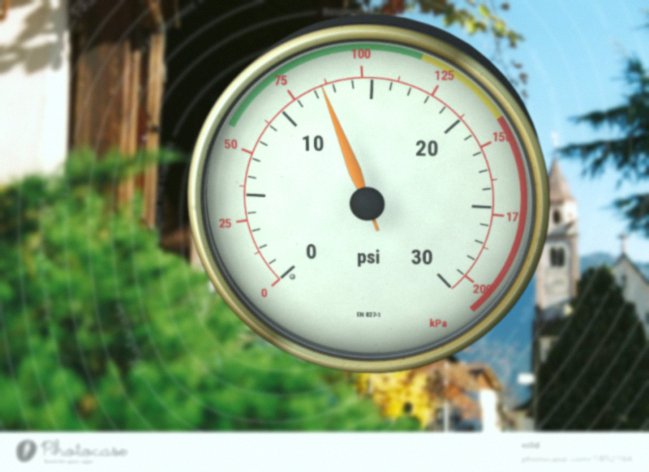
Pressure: {"value": 12.5, "unit": "psi"}
